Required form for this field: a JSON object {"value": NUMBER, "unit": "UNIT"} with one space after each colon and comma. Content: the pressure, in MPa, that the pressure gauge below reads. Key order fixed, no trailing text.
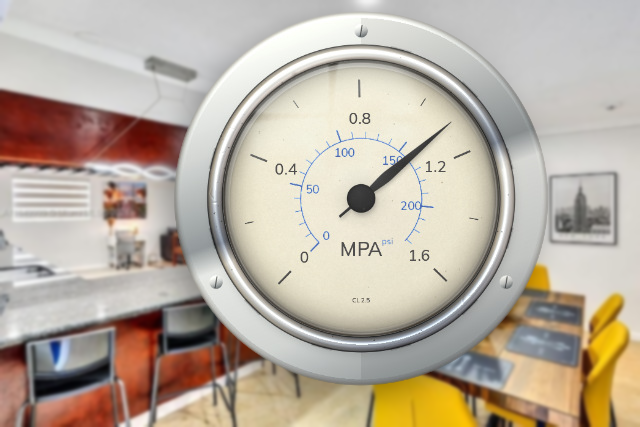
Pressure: {"value": 1.1, "unit": "MPa"}
